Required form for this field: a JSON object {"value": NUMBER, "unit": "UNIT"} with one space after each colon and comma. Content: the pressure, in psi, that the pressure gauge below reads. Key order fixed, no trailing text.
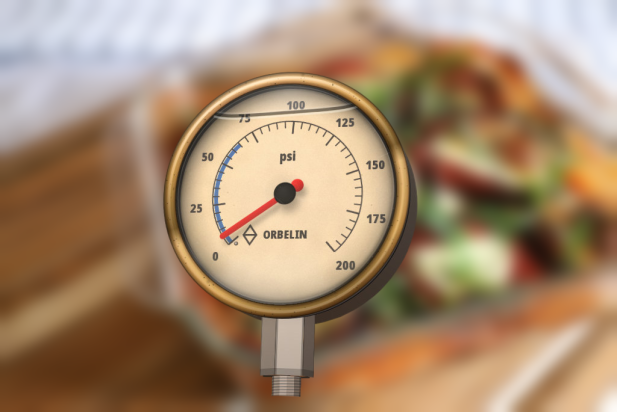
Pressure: {"value": 5, "unit": "psi"}
